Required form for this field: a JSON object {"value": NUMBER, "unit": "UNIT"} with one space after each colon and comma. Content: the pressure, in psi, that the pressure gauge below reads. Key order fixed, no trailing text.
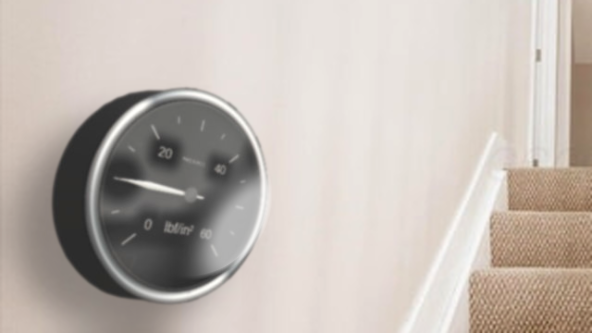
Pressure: {"value": 10, "unit": "psi"}
